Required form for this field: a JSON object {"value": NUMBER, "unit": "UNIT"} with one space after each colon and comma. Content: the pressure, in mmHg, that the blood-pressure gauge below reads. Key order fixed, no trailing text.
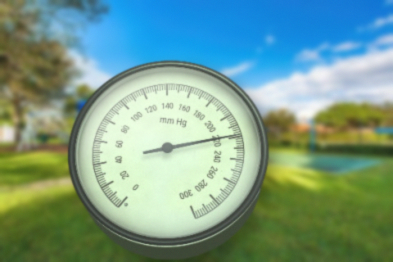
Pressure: {"value": 220, "unit": "mmHg"}
